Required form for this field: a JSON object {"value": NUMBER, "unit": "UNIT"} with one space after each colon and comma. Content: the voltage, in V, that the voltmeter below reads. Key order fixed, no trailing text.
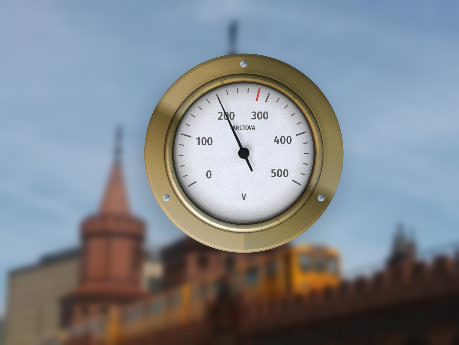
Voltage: {"value": 200, "unit": "V"}
